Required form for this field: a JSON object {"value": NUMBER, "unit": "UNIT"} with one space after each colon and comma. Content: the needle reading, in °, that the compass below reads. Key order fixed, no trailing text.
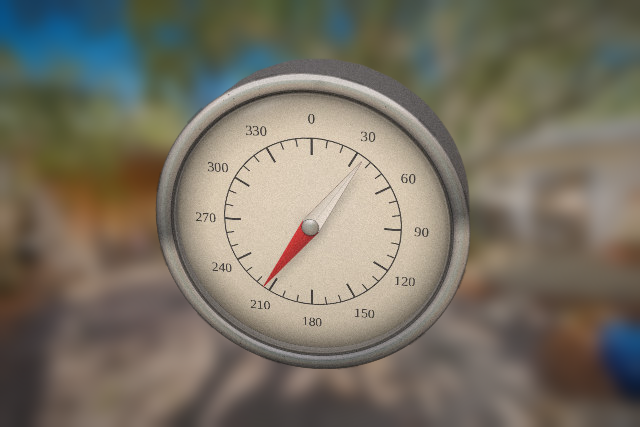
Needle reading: {"value": 215, "unit": "°"}
